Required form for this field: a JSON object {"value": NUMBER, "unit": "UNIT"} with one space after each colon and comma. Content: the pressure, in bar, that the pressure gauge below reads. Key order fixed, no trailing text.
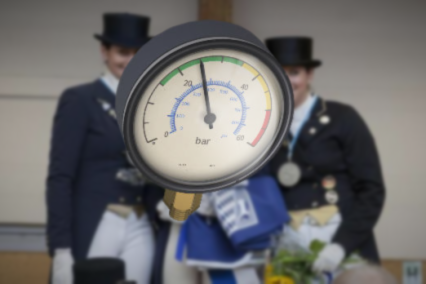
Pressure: {"value": 25, "unit": "bar"}
